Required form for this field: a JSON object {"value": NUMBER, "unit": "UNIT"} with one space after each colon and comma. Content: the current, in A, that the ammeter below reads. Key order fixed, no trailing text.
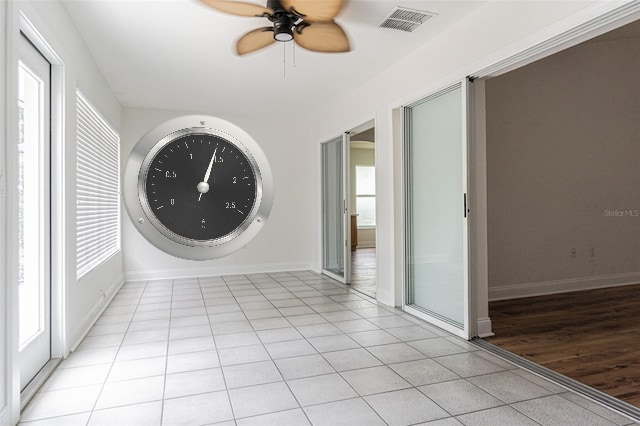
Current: {"value": 1.4, "unit": "A"}
